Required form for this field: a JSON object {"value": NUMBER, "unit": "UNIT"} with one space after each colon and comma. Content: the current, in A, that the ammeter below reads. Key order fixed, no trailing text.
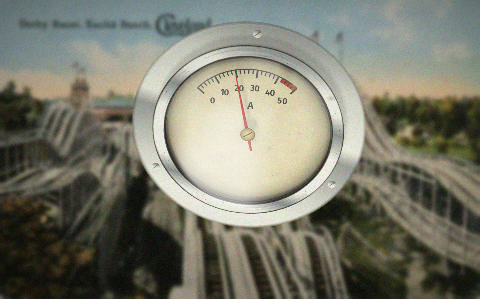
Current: {"value": 20, "unit": "A"}
